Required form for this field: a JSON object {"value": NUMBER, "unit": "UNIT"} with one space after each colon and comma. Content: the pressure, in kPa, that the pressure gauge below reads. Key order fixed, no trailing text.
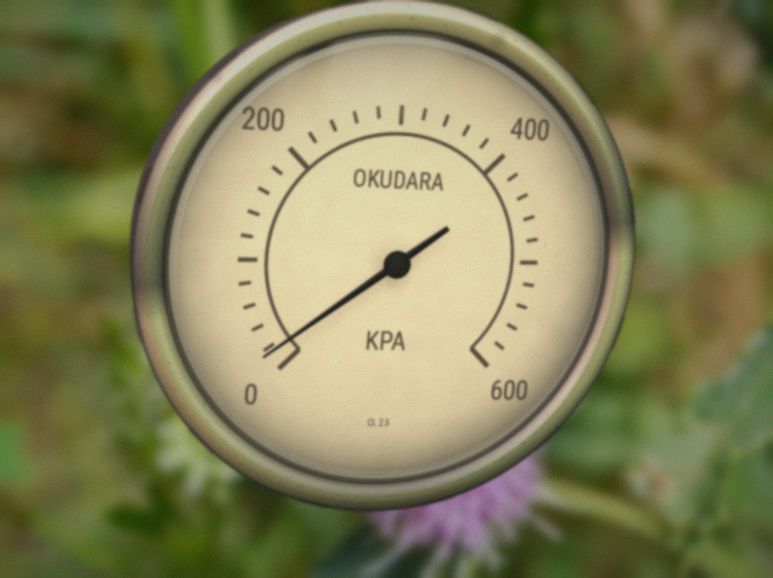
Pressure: {"value": 20, "unit": "kPa"}
